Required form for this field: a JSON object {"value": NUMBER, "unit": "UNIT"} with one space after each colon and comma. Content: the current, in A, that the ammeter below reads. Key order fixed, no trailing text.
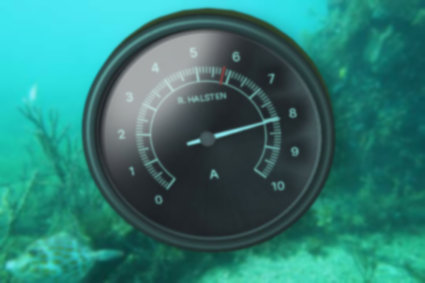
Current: {"value": 8, "unit": "A"}
